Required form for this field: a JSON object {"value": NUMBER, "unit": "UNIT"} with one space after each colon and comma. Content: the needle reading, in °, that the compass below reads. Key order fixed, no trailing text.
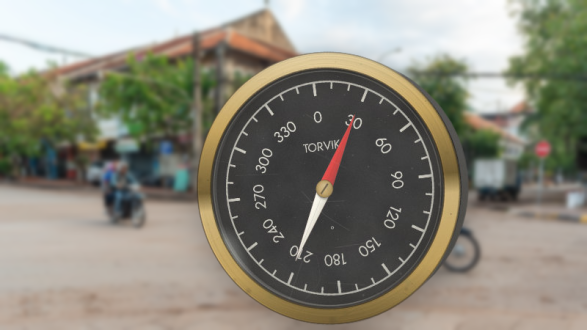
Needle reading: {"value": 30, "unit": "°"}
